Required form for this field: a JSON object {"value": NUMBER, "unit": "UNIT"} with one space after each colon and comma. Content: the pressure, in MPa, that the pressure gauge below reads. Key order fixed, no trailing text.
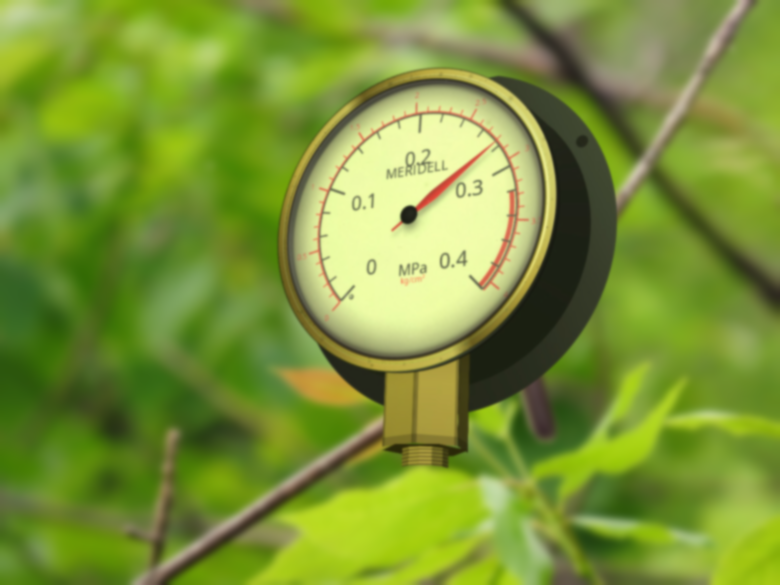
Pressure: {"value": 0.28, "unit": "MPa"}
